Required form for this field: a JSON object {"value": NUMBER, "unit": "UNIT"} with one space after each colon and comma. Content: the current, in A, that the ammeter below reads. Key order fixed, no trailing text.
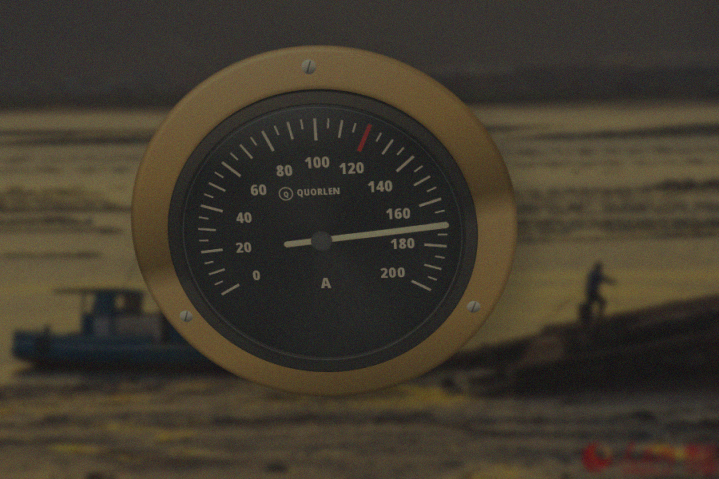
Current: {"value": 170, "unit": "A"}
